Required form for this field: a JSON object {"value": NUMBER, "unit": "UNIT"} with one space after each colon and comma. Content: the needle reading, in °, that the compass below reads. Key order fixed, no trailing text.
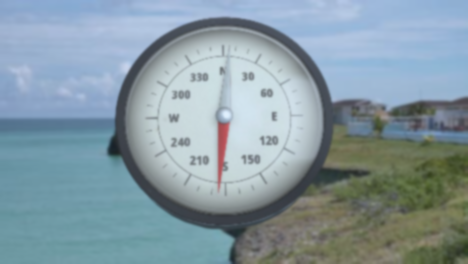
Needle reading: {"value": 185, "unit": "°"}
